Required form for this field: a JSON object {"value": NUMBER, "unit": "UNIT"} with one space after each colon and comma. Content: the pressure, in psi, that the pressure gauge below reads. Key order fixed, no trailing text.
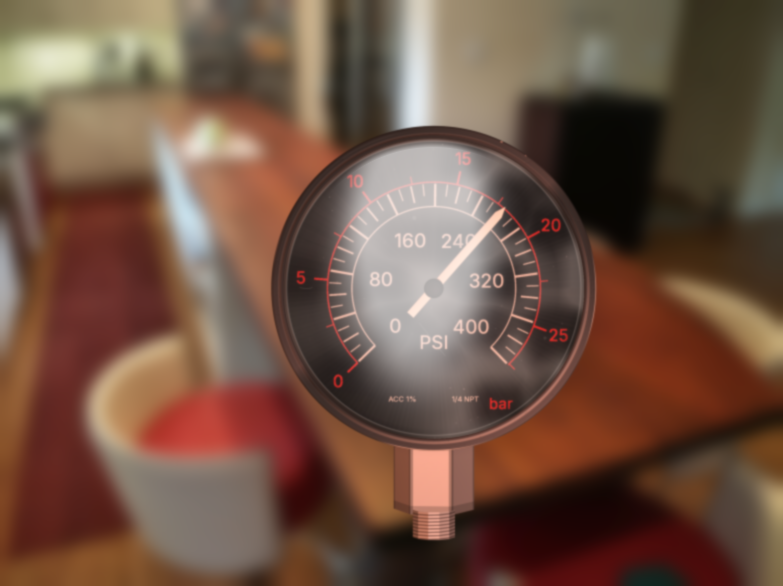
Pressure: {"value": 260, "unit": "psi"}
